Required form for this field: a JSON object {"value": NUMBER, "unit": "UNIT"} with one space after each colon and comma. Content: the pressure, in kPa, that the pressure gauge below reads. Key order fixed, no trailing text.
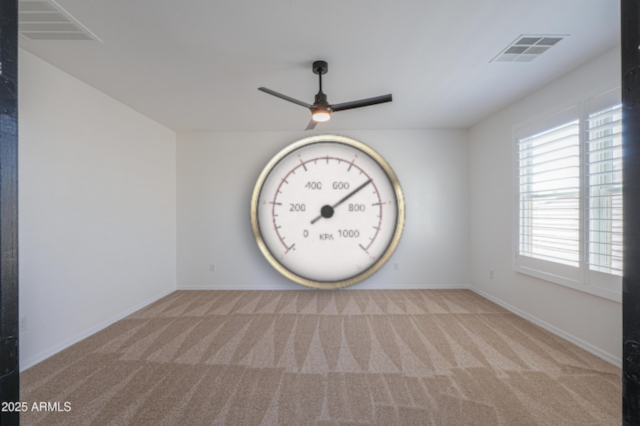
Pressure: {"value": 700, "unit": "kPa"}
